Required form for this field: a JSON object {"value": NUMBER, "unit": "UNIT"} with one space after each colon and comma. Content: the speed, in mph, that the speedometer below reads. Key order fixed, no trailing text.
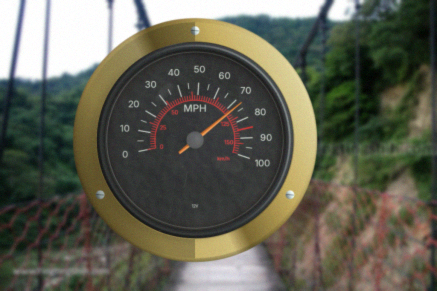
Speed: {"value": 72.5, "unit": "mph"}
